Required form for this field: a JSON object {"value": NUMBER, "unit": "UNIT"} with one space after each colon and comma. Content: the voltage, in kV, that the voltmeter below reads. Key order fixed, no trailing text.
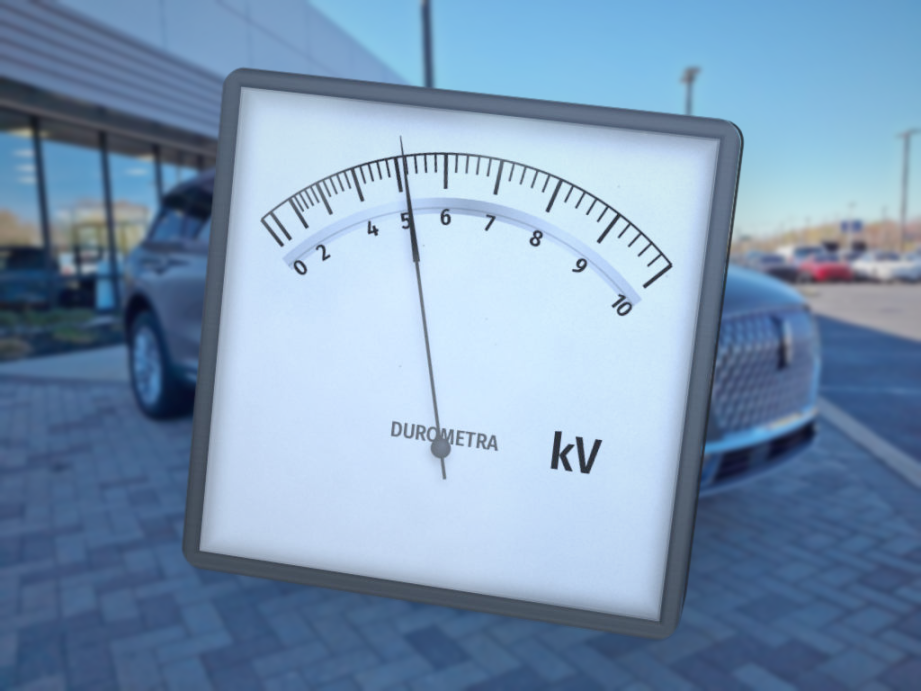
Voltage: {"value": 5.2, "unit": "kV"}
